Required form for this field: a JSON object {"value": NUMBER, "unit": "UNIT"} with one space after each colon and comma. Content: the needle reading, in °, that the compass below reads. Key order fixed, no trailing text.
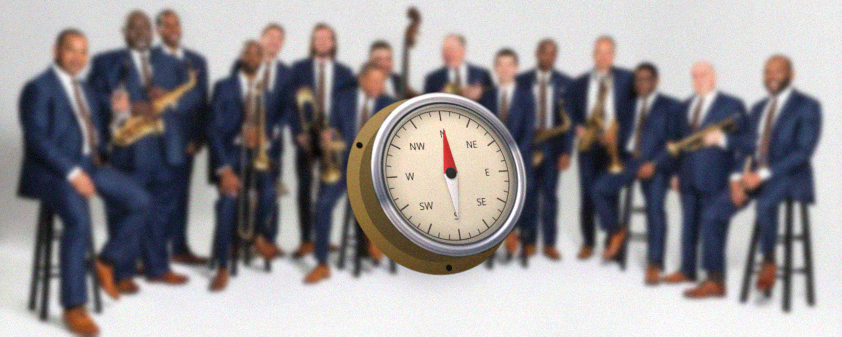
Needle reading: {"value": 0, "unit": "°"}
